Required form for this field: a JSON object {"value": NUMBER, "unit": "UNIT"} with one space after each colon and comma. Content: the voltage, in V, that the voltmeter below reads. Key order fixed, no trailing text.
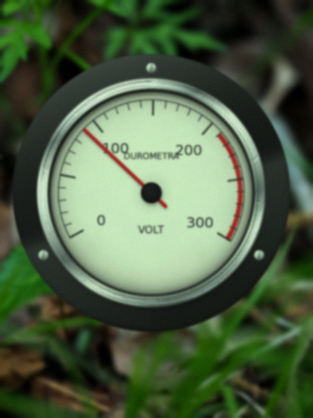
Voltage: {"value": 90, "unit": "V"}
